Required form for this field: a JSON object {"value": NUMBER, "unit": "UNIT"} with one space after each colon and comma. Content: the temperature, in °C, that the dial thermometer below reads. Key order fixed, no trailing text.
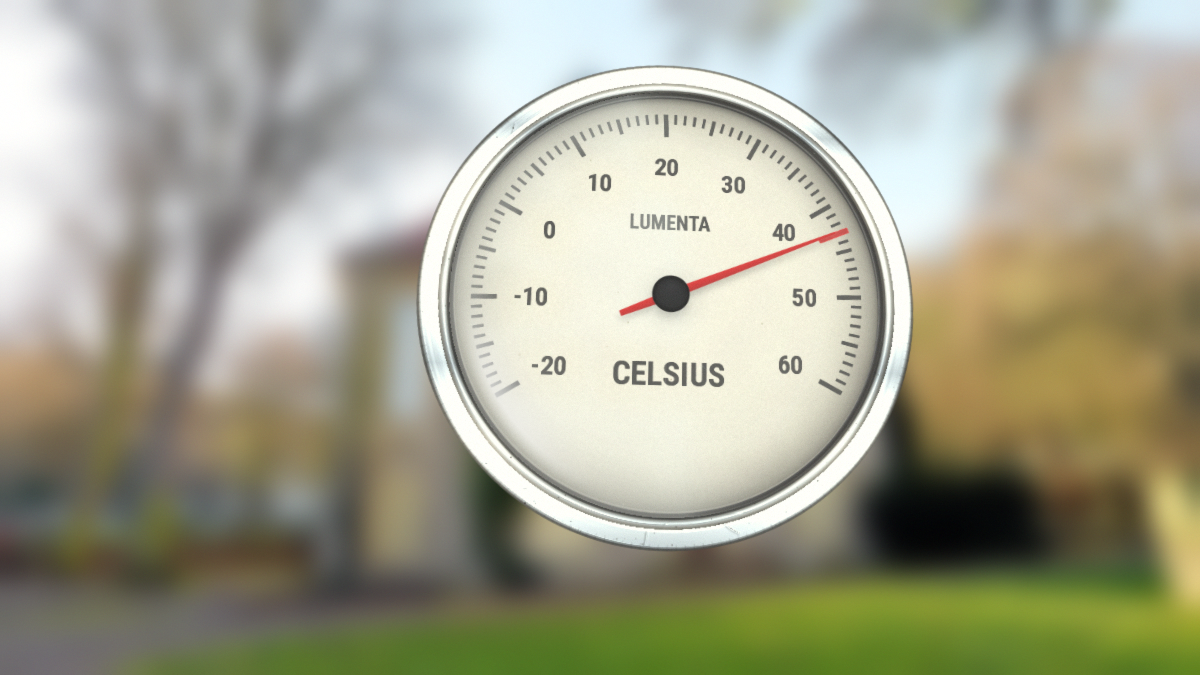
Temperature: {"value": 43, "unit": "°C"}
